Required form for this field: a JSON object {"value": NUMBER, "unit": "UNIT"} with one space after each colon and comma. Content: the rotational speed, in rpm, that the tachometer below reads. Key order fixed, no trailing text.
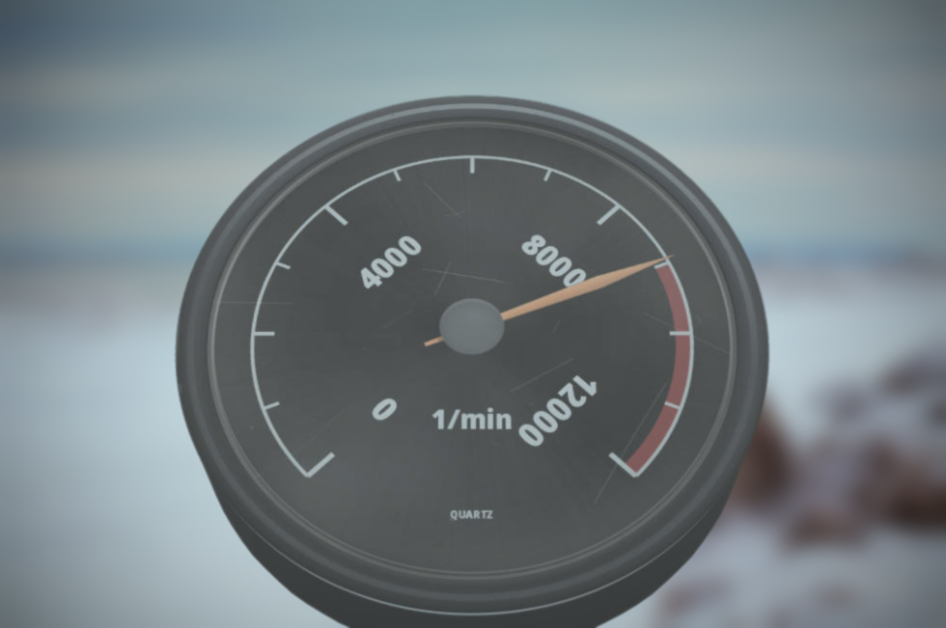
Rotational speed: {"value": 9000, "unit": "rpm"}
